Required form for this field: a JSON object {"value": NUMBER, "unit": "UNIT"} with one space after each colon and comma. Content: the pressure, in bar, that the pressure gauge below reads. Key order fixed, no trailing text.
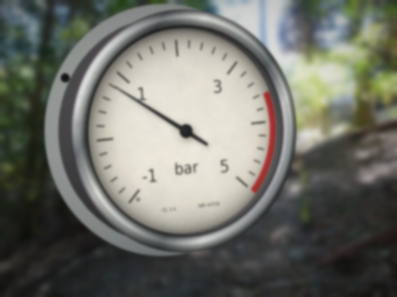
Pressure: {"value": 0.8, "unit": "bar"}
